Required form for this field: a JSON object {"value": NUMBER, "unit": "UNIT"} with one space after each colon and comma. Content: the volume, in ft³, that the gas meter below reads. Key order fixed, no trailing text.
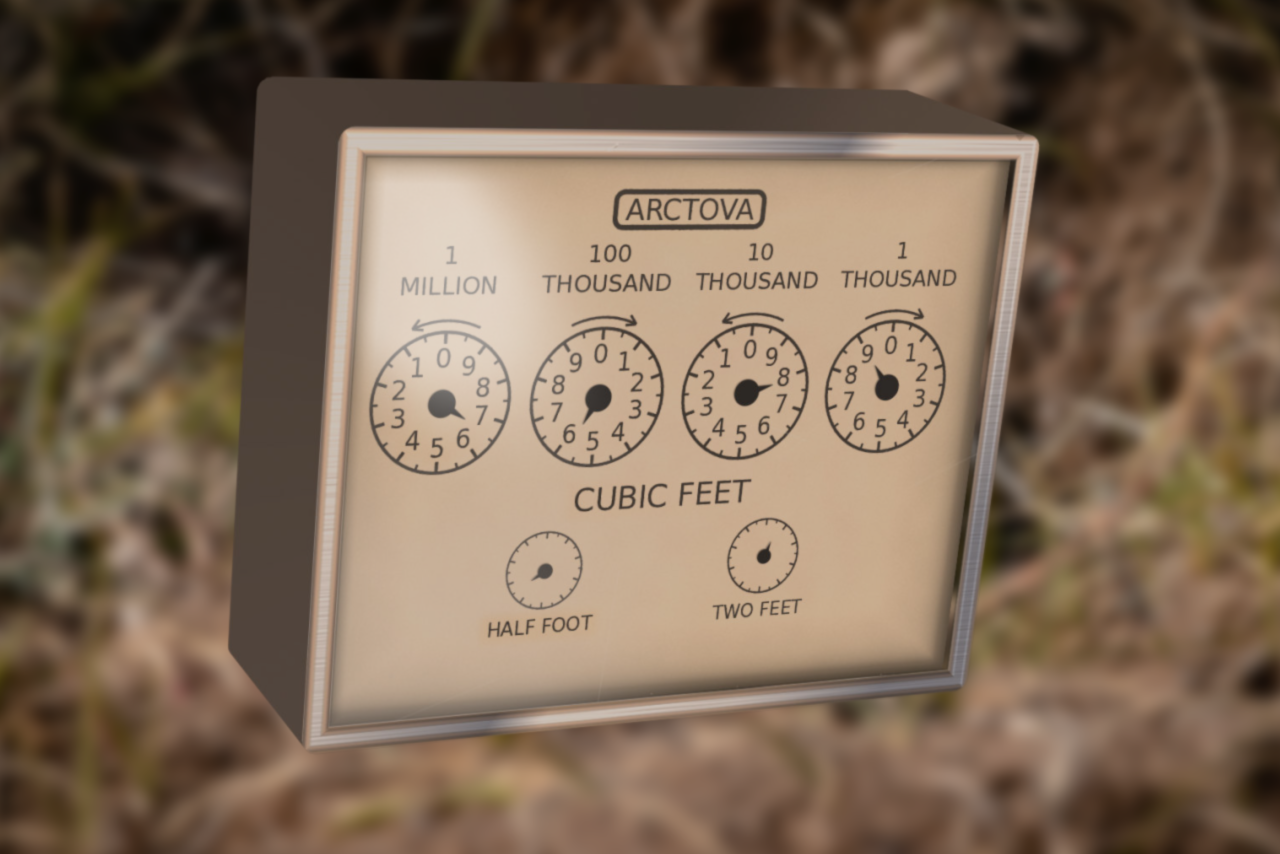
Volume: {"value": 657900, "unit": "ft³"}
